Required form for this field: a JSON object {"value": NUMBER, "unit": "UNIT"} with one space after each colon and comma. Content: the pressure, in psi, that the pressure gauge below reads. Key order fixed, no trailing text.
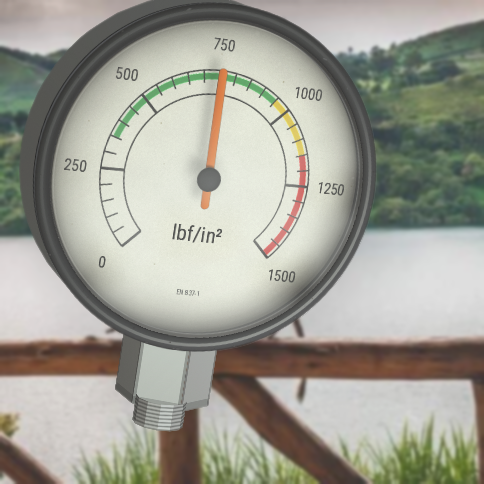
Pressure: {"value": 750, "unit": "psi"}
